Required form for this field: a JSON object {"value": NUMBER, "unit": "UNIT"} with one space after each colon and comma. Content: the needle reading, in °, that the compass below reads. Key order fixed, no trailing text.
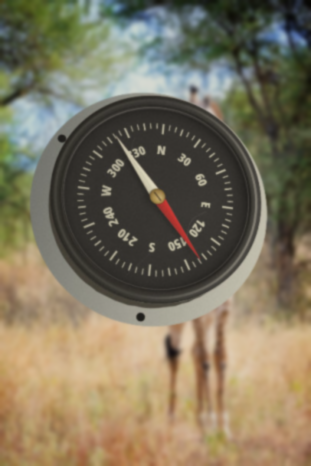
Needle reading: {"value": 140, "unit": "°"}
